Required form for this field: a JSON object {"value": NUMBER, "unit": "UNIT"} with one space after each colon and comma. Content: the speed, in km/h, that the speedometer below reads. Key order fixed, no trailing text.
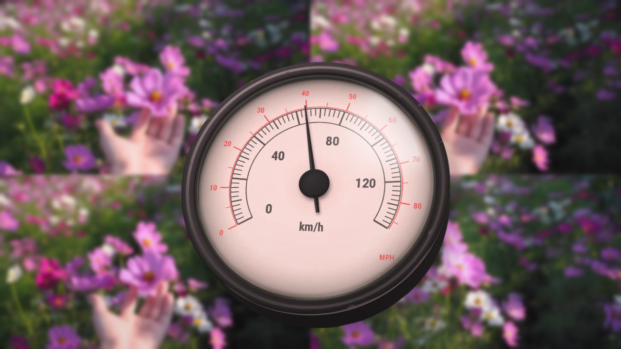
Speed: {"value": 64, "unit": "km/h"}
